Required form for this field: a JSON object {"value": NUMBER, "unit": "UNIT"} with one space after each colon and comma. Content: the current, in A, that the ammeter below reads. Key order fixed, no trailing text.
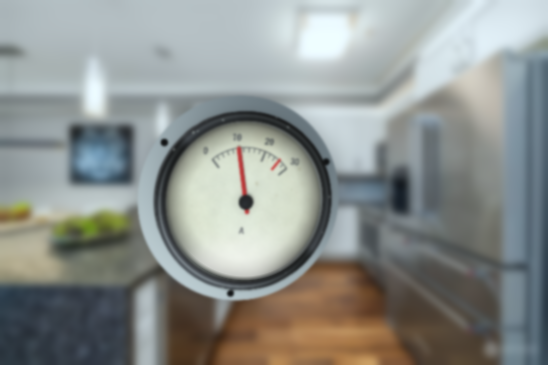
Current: {"value": 10, "unit": "A"}
